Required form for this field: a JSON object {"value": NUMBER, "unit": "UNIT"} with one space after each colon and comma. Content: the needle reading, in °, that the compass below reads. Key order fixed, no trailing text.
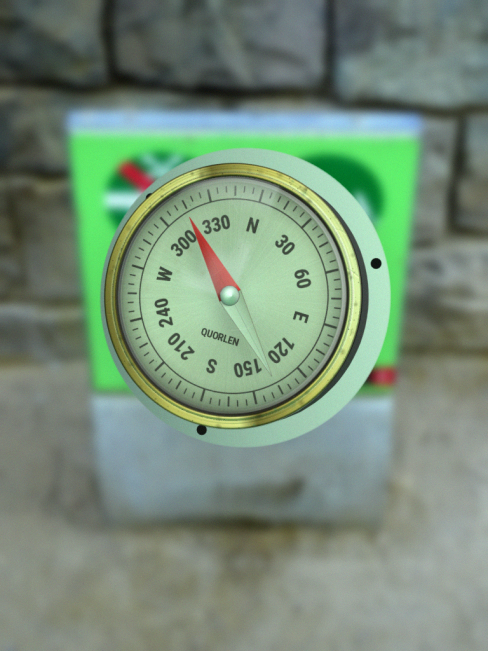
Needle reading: {"value": 315, "unit": "°"}
